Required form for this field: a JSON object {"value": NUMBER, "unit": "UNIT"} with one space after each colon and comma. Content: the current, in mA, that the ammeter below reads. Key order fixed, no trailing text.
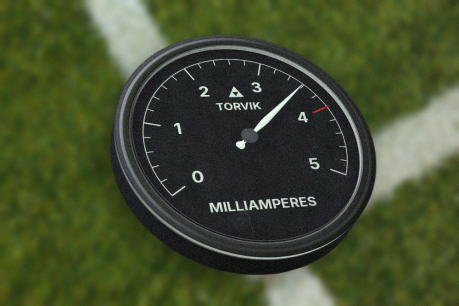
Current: {"value": 3.6, "unit": "mA"}
